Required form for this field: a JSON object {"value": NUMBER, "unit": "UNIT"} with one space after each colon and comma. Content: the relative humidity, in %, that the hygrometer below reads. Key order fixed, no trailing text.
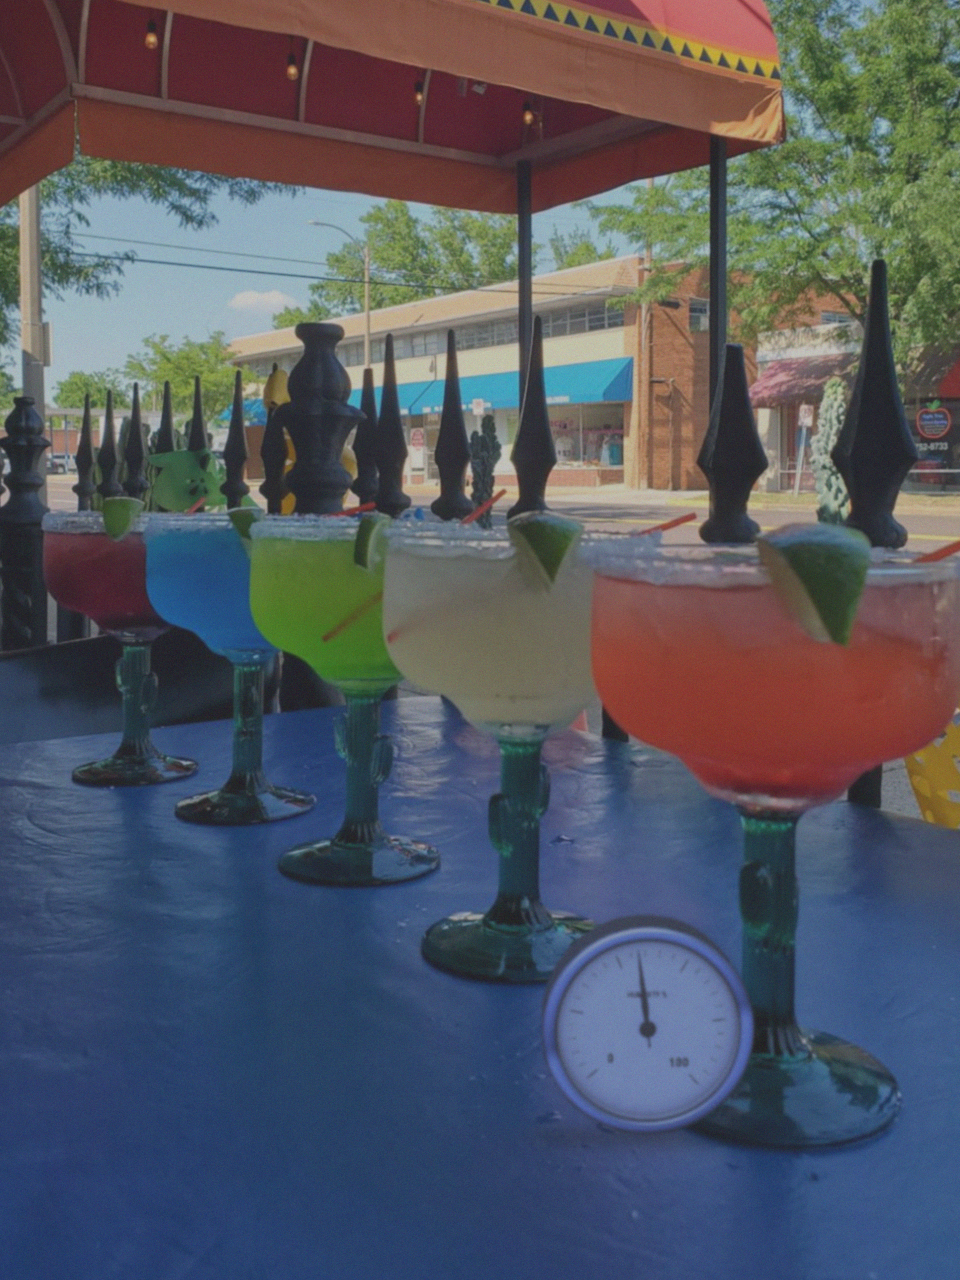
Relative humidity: {"value": 46, "unit": "%"}
